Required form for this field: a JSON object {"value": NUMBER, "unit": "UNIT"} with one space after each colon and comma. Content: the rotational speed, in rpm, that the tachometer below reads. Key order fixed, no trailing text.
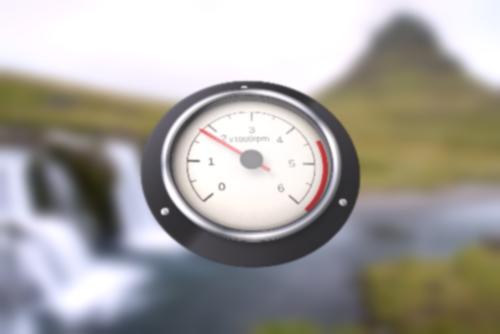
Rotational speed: {"value": 1750, "unit": "rpm"}
